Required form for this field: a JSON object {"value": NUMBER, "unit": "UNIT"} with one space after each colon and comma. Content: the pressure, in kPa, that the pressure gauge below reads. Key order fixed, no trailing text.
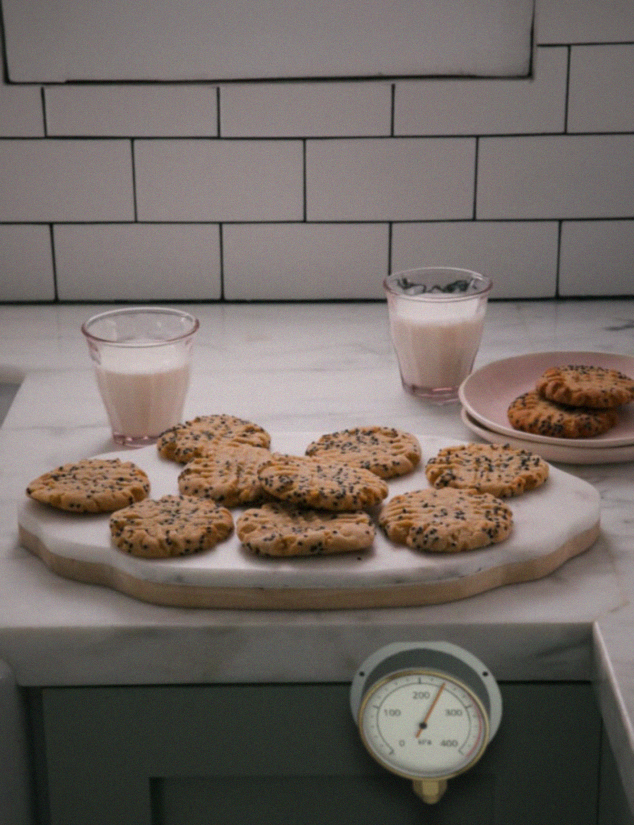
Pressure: {"value": 240, "unit": "kPa"}
